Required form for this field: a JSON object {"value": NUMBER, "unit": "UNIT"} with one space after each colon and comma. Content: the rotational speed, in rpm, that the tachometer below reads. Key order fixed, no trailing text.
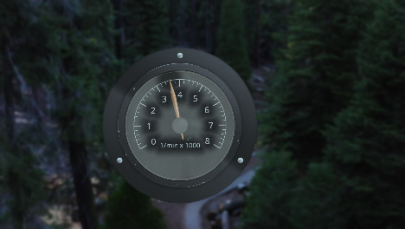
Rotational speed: {"value": 3600, "unit": "rpm"}
